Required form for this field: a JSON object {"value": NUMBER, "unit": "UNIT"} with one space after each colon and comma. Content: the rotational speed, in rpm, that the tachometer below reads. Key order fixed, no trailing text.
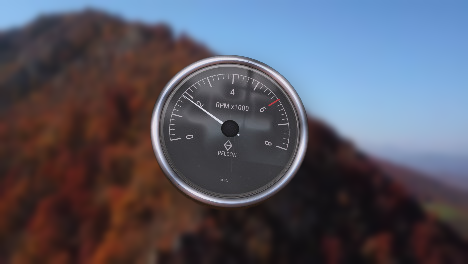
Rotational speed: {"value": 1800, "unit": "rpm"}
